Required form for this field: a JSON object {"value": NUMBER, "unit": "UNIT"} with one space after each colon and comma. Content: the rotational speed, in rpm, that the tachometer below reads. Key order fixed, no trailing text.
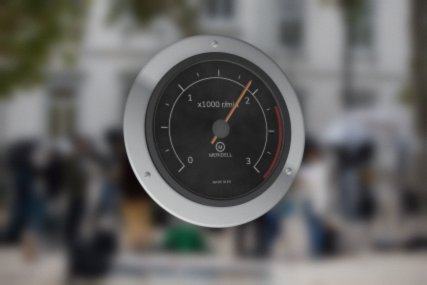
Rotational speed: {"value": 1875, "unit": "rpm"}
